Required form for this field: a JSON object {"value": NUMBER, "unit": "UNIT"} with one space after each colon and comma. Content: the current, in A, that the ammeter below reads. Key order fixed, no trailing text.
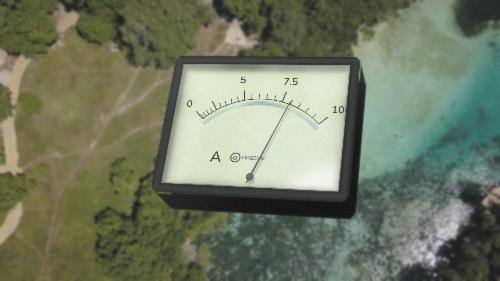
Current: {"value": 8, "unit": "A"}
